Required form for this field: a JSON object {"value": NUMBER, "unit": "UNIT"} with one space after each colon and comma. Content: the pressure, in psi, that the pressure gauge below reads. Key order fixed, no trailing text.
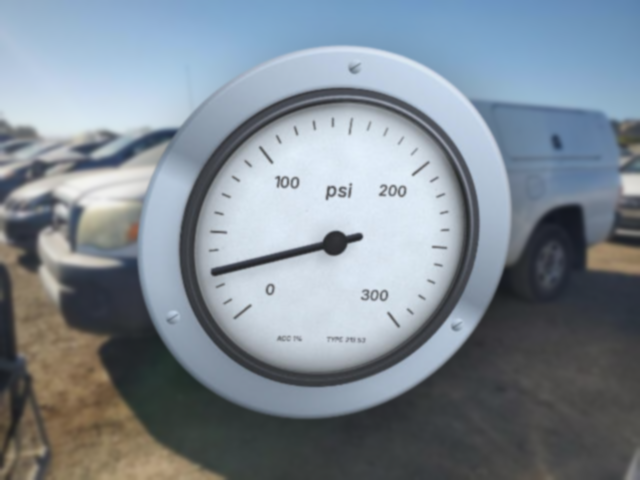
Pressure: {"value": 30, "unit": "psi"}
